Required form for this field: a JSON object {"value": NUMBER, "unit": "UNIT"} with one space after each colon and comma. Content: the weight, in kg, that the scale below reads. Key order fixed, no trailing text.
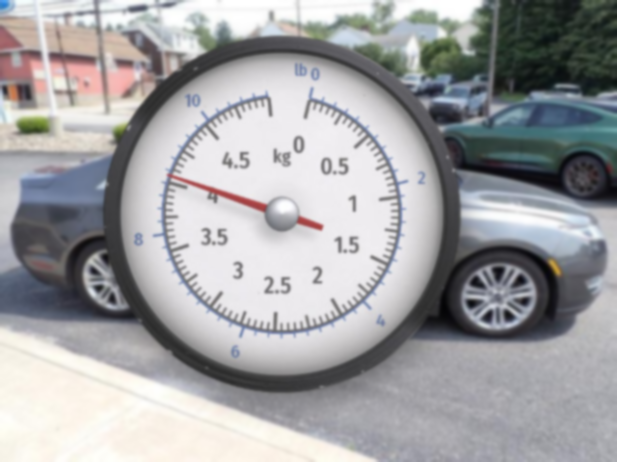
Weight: {"value": 4.05, "unit": "kg"}
